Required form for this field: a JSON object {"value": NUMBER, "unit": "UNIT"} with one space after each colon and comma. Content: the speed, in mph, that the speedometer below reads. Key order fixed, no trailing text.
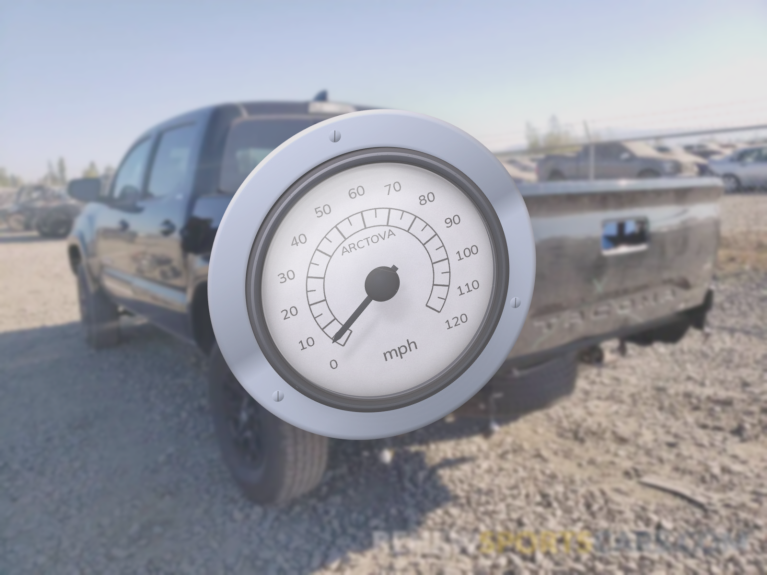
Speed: {"value": 5, "unit": "mph"}
